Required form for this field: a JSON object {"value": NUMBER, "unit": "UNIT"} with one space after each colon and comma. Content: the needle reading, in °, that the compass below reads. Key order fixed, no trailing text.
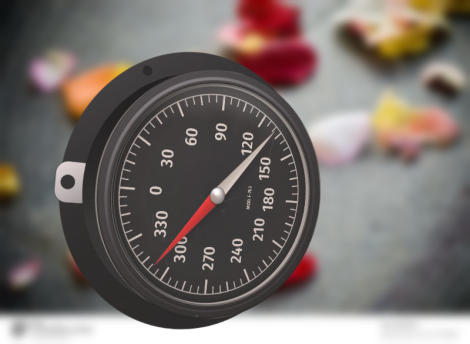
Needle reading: {"value": 310, "unit": "°"}
